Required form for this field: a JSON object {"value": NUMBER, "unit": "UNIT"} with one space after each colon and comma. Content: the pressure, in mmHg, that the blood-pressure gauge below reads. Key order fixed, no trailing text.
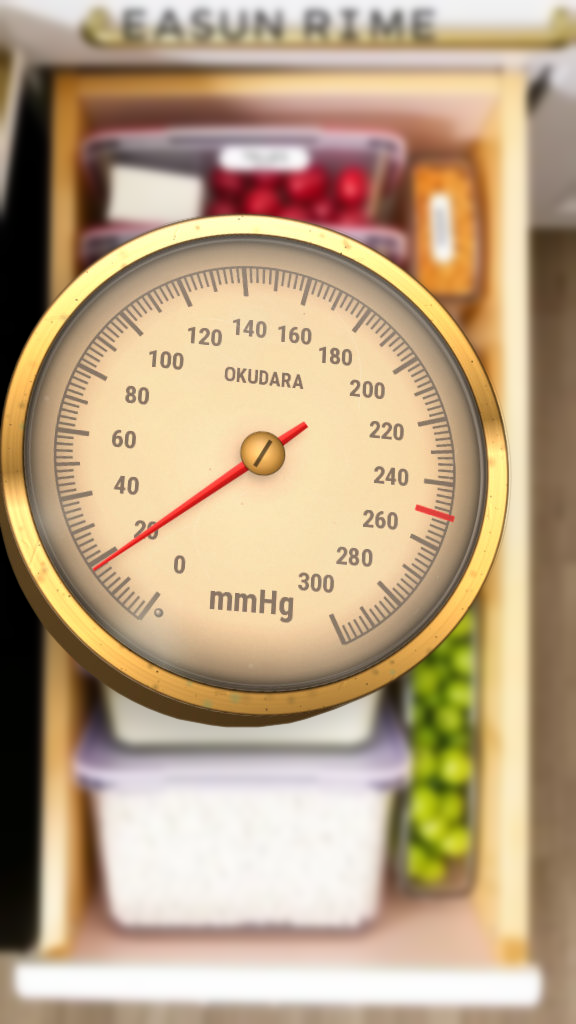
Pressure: {"value": 18, "unit": "mmHg"}
